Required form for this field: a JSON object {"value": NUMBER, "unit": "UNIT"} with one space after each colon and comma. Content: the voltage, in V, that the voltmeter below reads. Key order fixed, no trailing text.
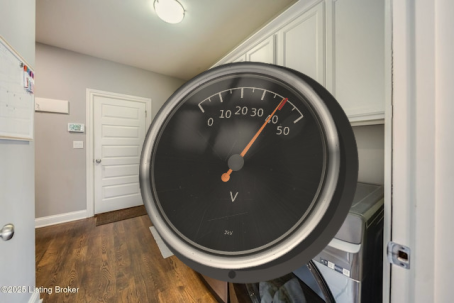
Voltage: {"value": 40, "unit": "V"}
